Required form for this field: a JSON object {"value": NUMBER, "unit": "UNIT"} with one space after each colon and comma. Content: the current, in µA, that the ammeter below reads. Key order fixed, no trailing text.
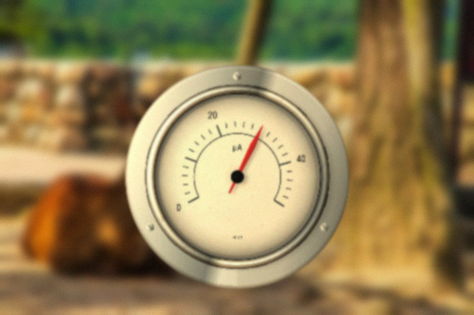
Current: {"value": 30, "unit": "µA"}
